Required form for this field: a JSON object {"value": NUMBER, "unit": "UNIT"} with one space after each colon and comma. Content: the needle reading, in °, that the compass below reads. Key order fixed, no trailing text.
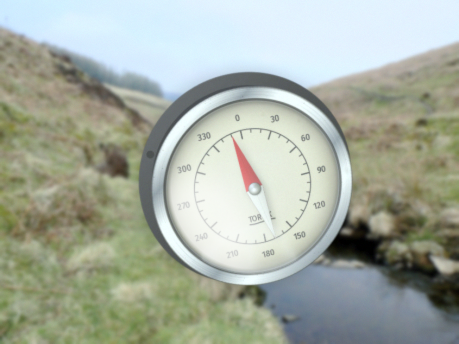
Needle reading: {"value": 350, "unit": "°"}
